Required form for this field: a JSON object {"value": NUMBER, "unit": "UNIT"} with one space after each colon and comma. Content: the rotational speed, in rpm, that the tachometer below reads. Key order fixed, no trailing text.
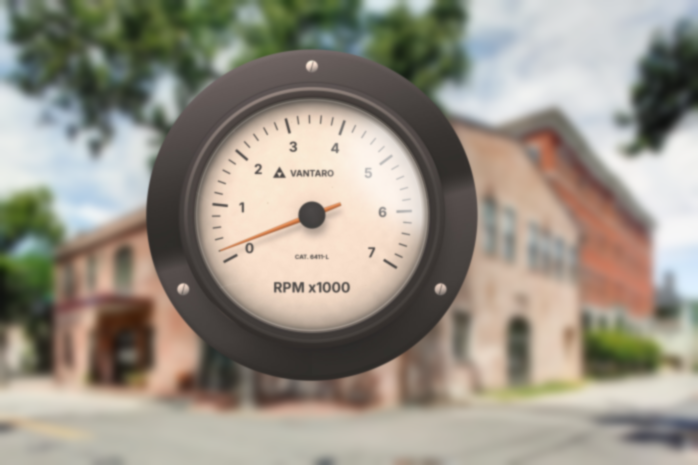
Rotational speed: {"value": 200, "unit": "rpm"}
